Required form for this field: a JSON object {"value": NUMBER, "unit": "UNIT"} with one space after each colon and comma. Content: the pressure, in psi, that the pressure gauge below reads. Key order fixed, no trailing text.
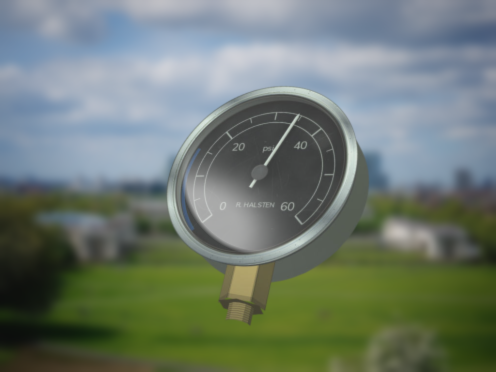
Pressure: {"value": 35, "unit": "psi"}
